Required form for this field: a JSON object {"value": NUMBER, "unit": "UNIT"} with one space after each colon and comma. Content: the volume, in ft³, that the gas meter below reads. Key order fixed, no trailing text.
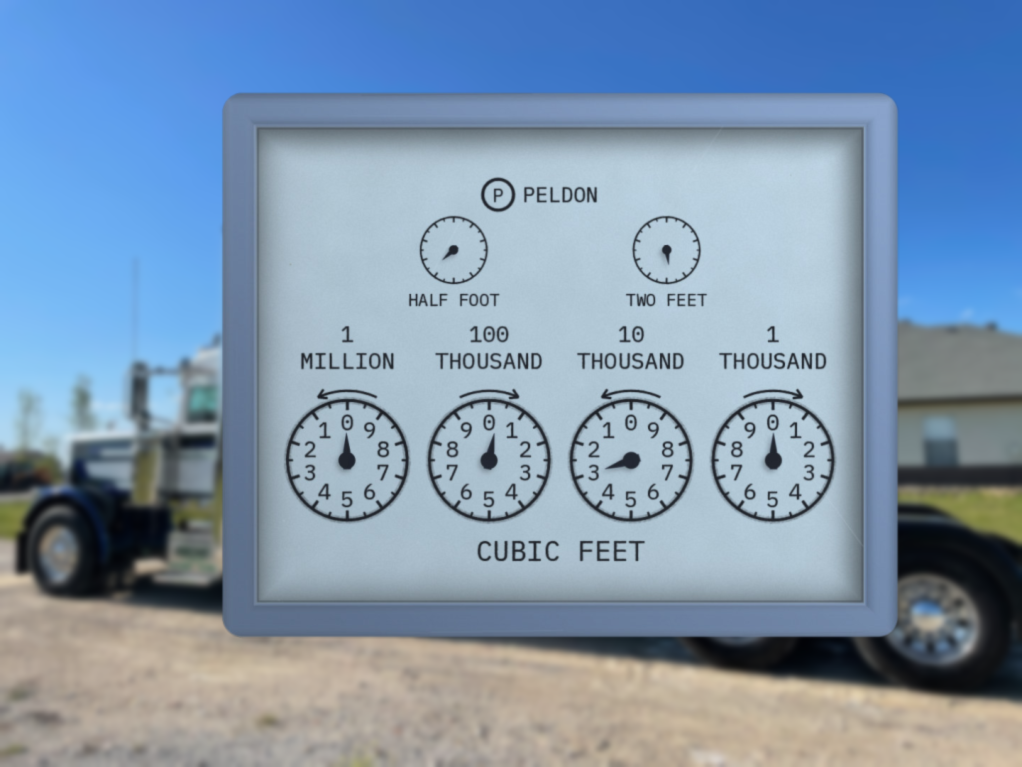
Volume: {"value": 3000, "unit": "ft³"}
